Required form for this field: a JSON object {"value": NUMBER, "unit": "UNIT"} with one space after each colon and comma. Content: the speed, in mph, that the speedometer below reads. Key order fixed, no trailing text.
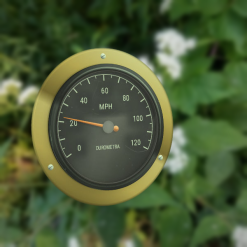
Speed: {"value": 22.5, "unit": "mph"}
